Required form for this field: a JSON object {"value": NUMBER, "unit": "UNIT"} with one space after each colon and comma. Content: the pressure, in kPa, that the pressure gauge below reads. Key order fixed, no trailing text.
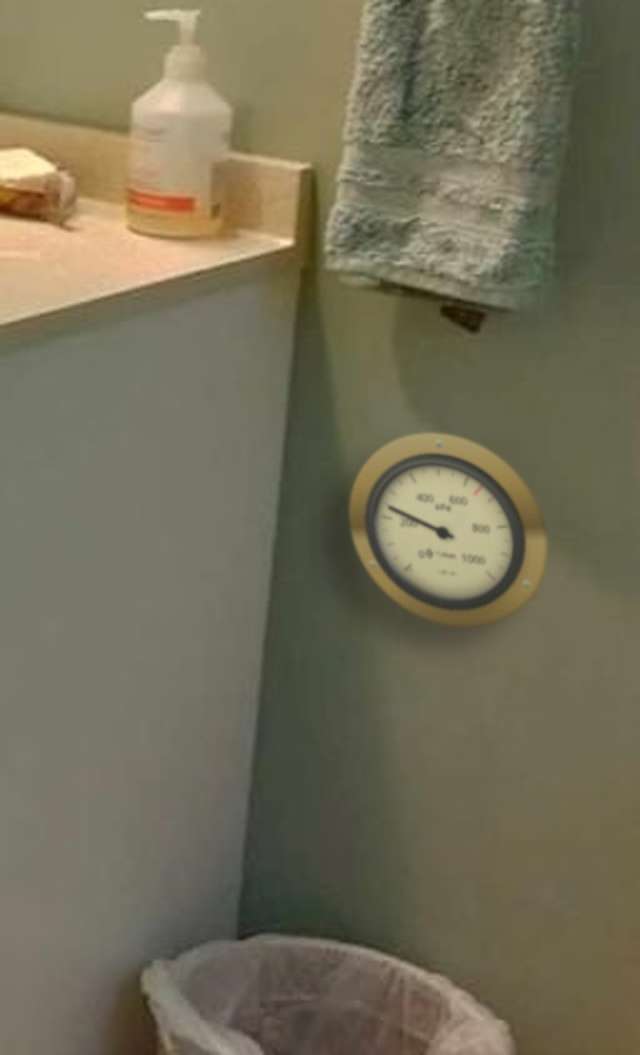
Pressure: {"value": 250, "unit": "kPa"}
